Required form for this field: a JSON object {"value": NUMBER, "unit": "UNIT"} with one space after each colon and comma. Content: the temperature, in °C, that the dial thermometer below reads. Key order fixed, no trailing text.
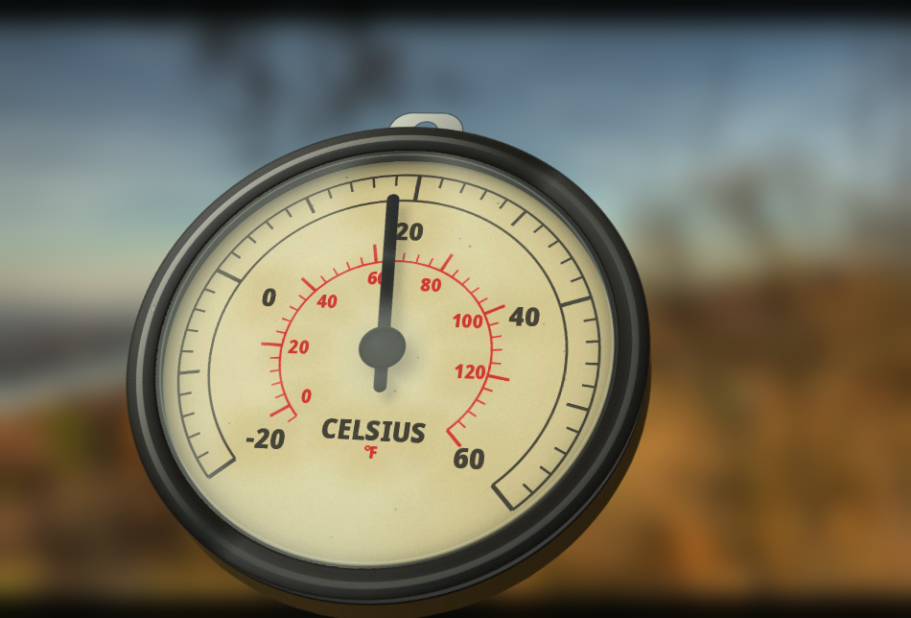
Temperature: {"value": 18, "unit": "°C"}
